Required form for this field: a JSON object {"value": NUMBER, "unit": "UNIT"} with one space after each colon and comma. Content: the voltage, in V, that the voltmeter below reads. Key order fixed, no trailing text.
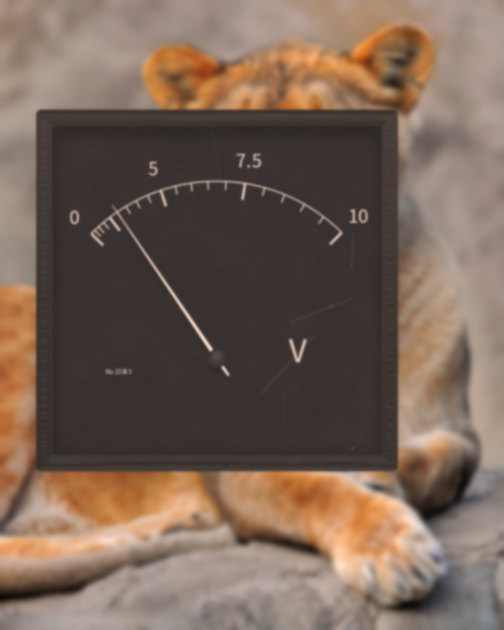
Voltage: {"value": 3, "unit": "V"}
